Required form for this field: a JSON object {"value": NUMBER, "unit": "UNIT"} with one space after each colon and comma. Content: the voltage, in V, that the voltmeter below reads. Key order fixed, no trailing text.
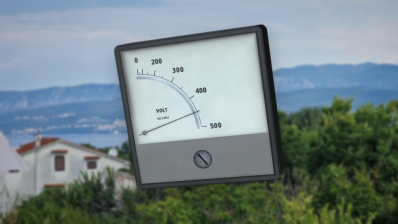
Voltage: {"value": 450, "unit": "V"}
